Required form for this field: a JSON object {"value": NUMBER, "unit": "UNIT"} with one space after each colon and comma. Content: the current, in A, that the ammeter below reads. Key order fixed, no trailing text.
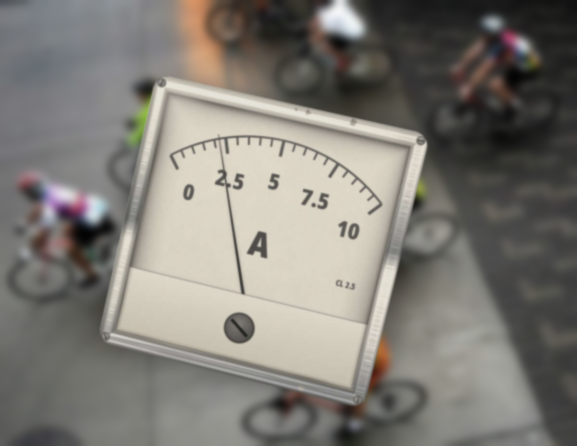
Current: {"value": 2.25, "unit": "A"}
